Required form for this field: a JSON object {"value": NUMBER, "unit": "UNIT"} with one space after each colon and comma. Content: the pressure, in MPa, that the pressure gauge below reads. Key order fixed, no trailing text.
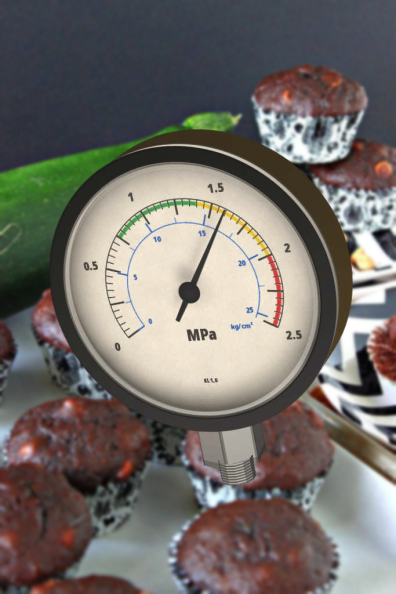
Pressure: {"value": 1.6, "unit": "MPa"}
